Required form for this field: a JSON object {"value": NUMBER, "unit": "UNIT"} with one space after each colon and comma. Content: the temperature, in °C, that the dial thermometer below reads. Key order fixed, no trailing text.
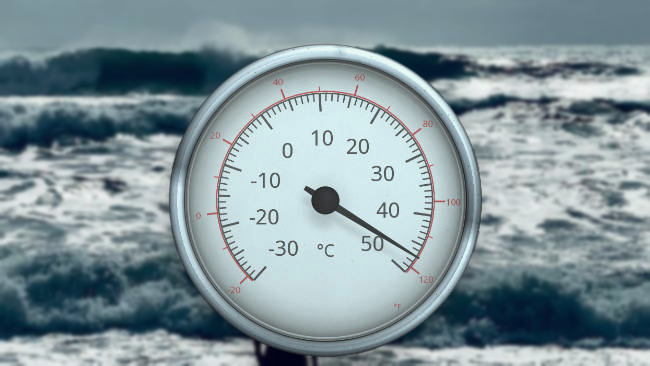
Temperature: {"value": 47, "unit": "°C"}
